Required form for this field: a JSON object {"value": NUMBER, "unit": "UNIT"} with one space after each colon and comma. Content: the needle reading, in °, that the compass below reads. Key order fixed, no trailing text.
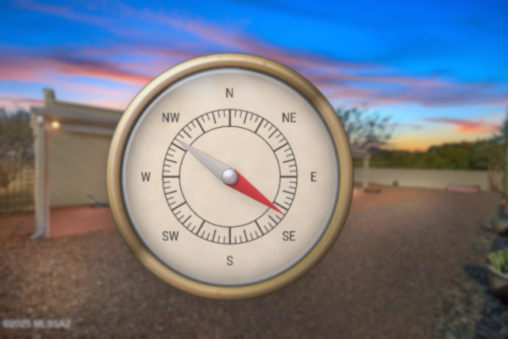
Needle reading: {"value": 125, "unit": "°"}
